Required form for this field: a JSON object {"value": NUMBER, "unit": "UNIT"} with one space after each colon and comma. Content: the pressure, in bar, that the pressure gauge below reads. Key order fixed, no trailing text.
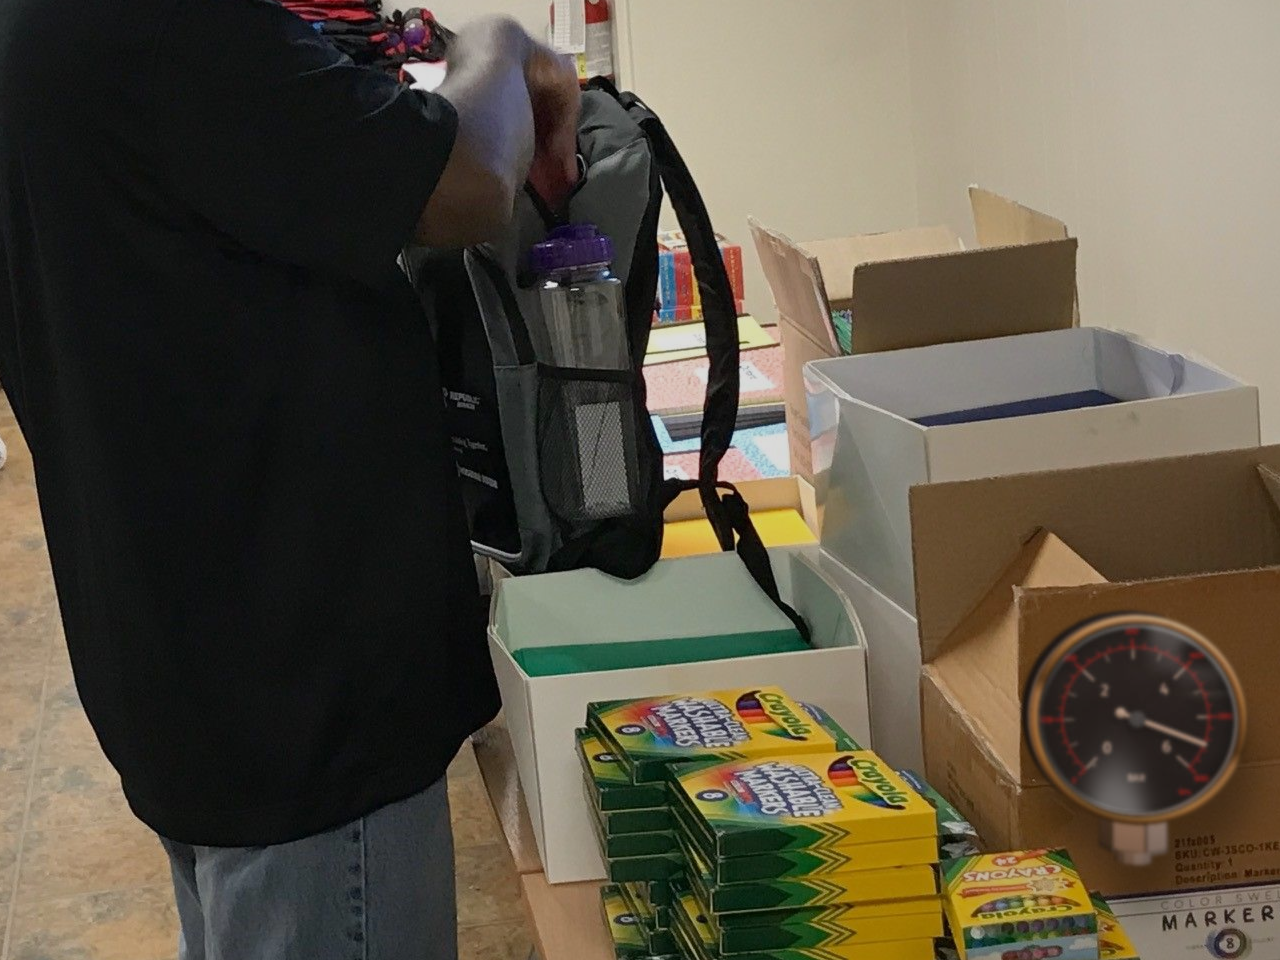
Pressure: {"value": 5.5, "unit": "bar"}
